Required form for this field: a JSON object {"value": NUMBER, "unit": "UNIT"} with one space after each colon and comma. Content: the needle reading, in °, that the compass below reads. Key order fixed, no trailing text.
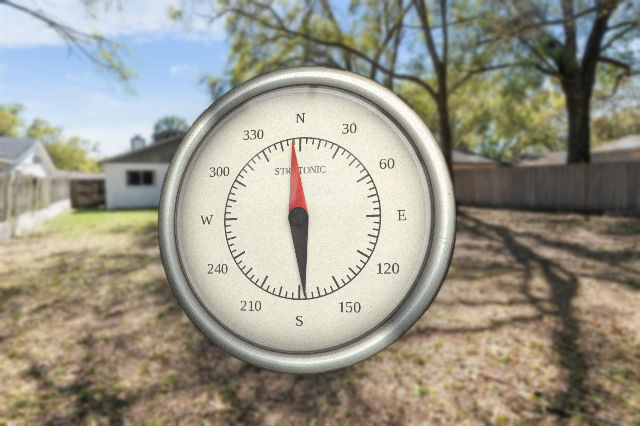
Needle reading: {"value": 355, "unit": "°"}
